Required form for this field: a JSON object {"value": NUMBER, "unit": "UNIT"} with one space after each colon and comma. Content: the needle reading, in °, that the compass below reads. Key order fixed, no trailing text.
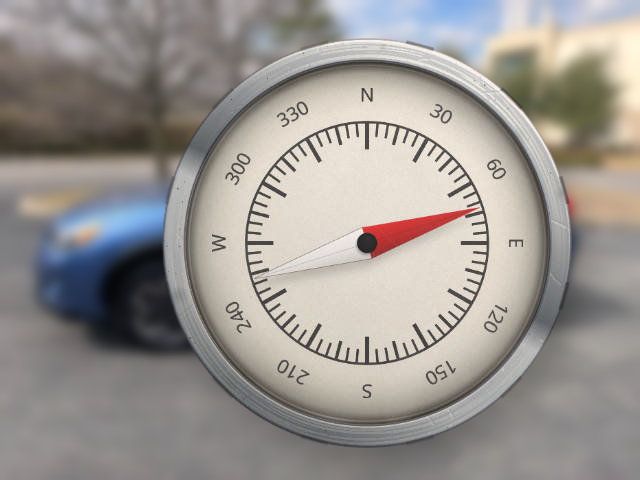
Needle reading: {"value": 72.5, "unit": "°"}
